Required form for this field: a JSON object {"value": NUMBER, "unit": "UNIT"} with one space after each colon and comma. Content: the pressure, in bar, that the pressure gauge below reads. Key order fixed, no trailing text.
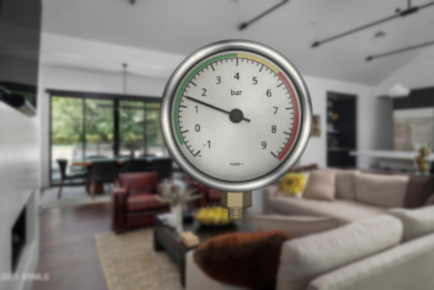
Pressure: {"value": 1.4, "unit": "bar"}
